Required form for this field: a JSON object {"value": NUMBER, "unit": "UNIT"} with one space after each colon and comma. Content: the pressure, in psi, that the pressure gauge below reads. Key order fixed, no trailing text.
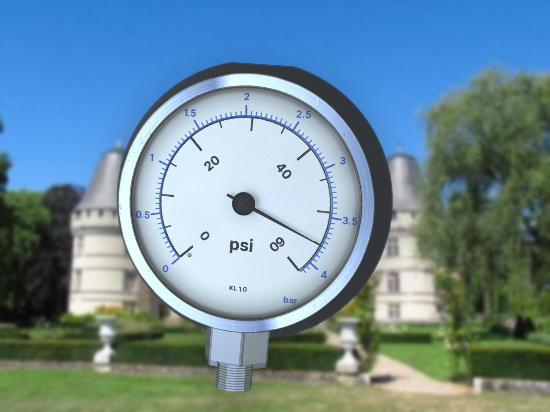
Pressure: {"value": 55, "unit": "psi"}
